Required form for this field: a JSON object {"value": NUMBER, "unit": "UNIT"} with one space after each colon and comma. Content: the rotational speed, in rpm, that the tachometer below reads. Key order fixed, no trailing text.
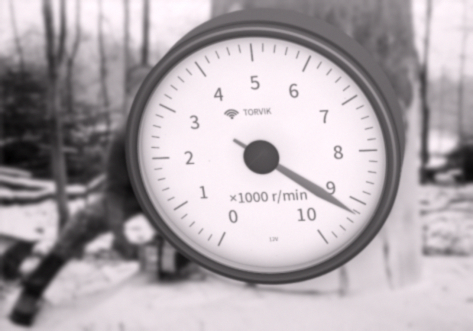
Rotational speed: {"value": 9200, "unit": "rpm"}
